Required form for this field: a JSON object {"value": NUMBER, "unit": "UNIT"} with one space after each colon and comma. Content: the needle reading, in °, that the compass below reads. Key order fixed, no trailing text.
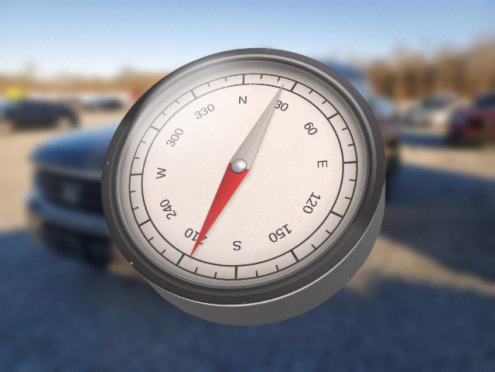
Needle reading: {"value": 205, "unit": "°"}
